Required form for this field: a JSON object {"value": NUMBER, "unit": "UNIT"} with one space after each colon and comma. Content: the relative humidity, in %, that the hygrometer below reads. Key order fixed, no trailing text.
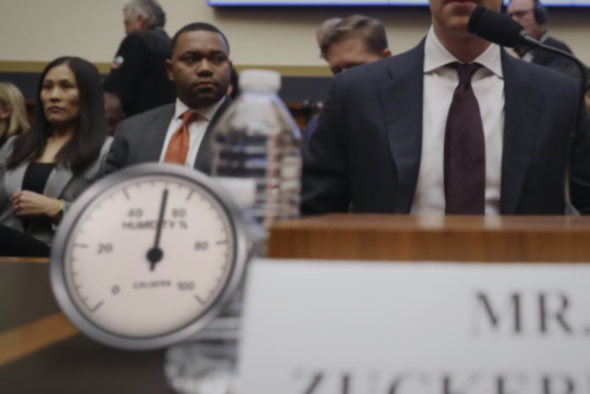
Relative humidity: {"value": 52, "unit": "%"}
